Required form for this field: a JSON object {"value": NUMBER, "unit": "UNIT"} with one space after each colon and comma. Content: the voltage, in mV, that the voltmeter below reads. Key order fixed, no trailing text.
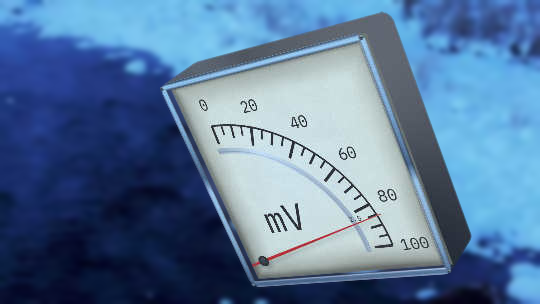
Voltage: {"value": 85, "unit": "mV"}
